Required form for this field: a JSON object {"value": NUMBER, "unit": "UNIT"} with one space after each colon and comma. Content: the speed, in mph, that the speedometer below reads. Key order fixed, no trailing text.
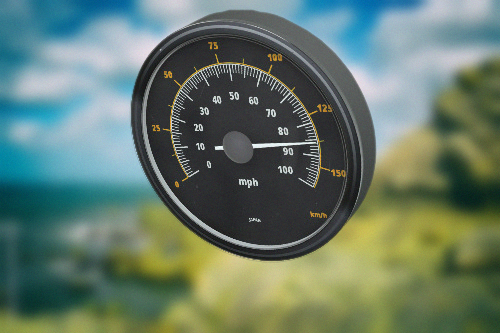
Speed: {"value": 85, "unit": "mph"}
